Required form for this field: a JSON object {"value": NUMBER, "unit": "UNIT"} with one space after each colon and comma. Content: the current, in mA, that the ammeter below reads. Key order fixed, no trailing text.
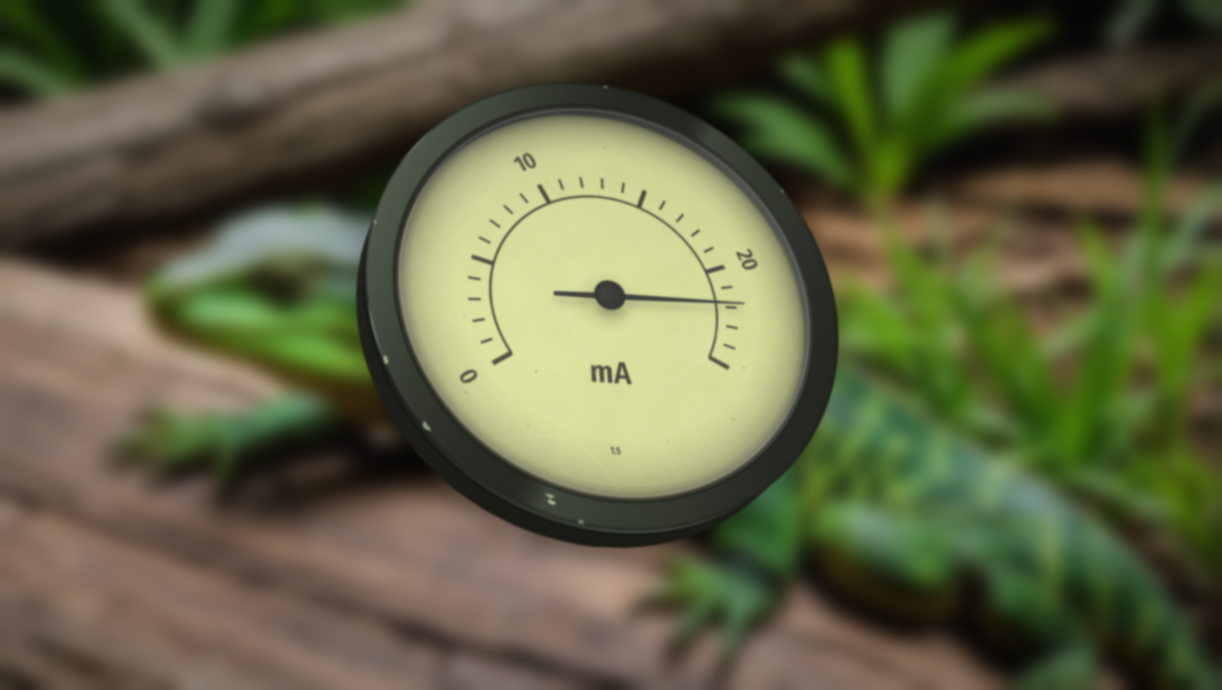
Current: {"value": 22, "unit": "mA"}
